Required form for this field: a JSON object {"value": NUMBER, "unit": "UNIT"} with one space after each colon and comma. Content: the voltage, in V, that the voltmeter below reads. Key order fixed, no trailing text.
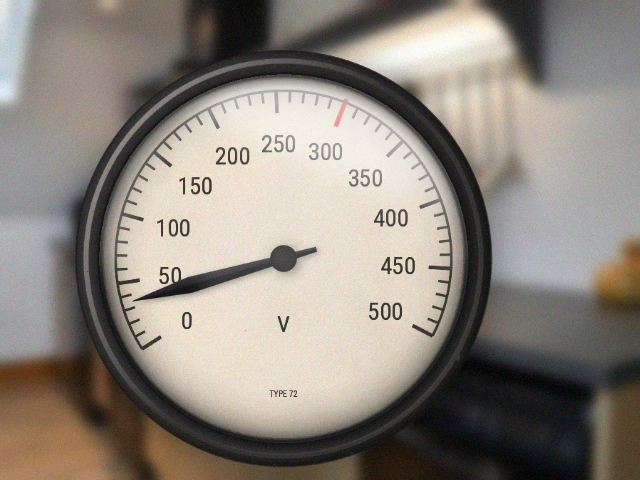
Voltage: {"value": 35, "unit": "V"}
